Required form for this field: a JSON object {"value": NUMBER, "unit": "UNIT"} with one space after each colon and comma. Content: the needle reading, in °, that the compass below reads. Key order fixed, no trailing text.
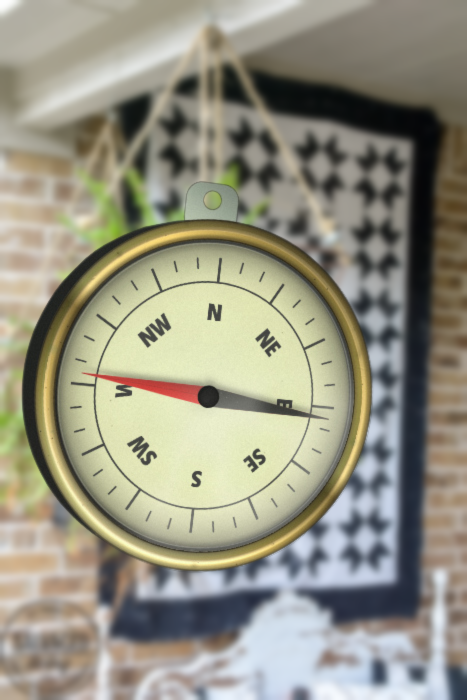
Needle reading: {"value": 275, "unit": "°"}
